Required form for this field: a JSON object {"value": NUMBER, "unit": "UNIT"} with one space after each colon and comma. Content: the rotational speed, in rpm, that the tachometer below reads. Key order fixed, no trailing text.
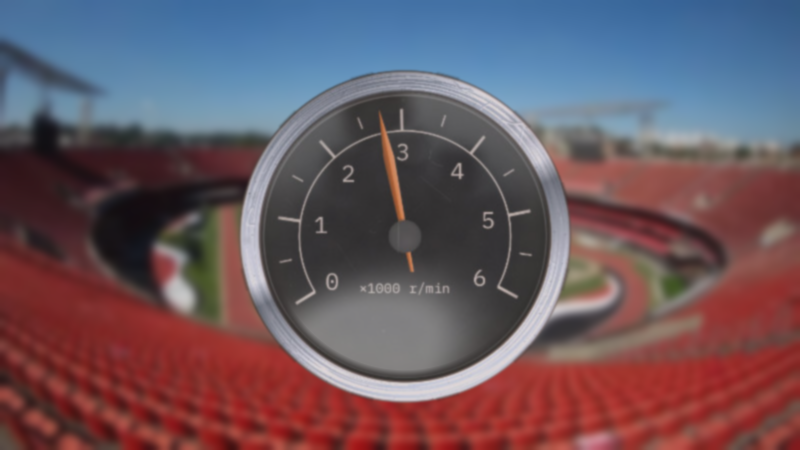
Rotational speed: {"value": 2750, "unit": "rpm"}
